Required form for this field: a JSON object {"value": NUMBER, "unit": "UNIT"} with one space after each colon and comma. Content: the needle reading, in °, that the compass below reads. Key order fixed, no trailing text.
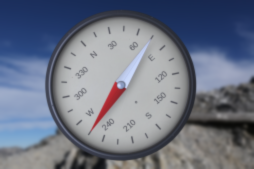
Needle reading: {"value": 255, "unit": "°"}
